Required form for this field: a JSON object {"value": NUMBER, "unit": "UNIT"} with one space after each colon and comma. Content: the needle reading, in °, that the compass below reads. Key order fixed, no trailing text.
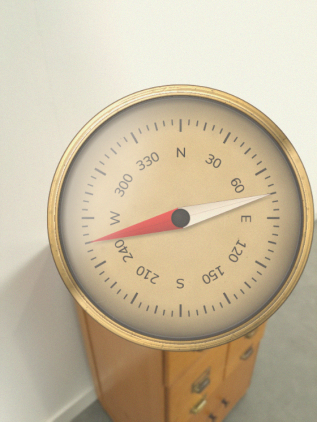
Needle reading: {"value": 255, "unit": "°"}
